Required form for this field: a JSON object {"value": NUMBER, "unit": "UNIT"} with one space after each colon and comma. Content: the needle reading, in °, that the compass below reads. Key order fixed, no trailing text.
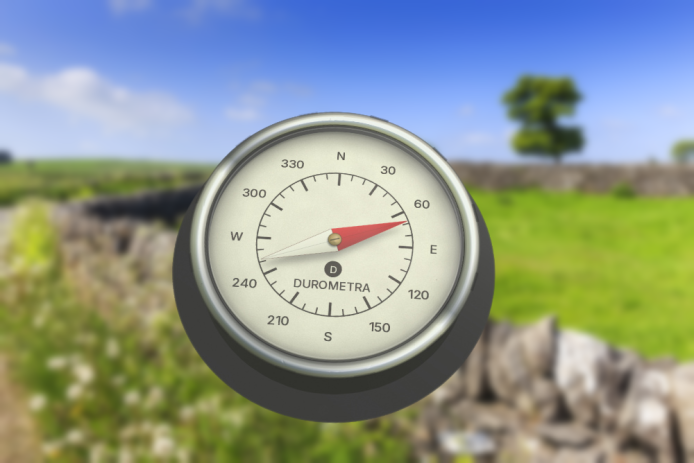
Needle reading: {"value": 70, "unit": "°"}
